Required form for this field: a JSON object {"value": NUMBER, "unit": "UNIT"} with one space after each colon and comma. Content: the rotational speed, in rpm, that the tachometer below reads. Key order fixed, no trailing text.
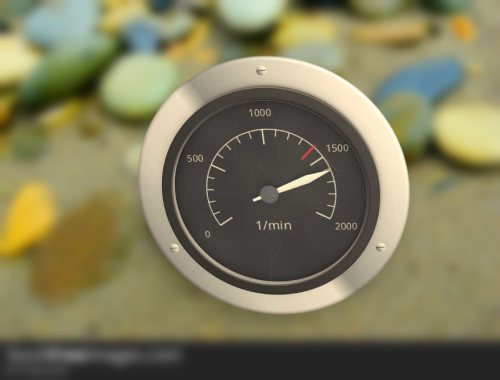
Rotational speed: {"value": 1600, "unit": "rpm"}
